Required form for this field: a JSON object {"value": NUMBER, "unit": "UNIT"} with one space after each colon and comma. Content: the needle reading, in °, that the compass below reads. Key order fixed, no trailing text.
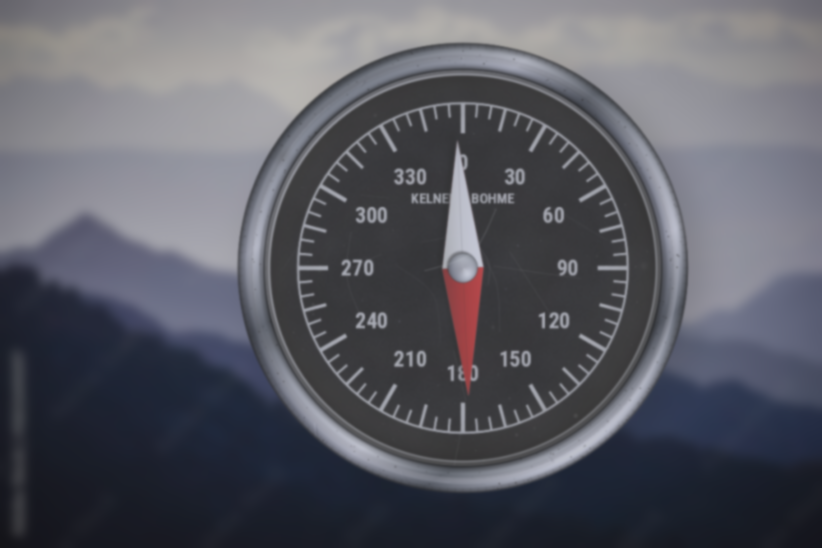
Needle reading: {"value": 177.5, "unit": "°"}
